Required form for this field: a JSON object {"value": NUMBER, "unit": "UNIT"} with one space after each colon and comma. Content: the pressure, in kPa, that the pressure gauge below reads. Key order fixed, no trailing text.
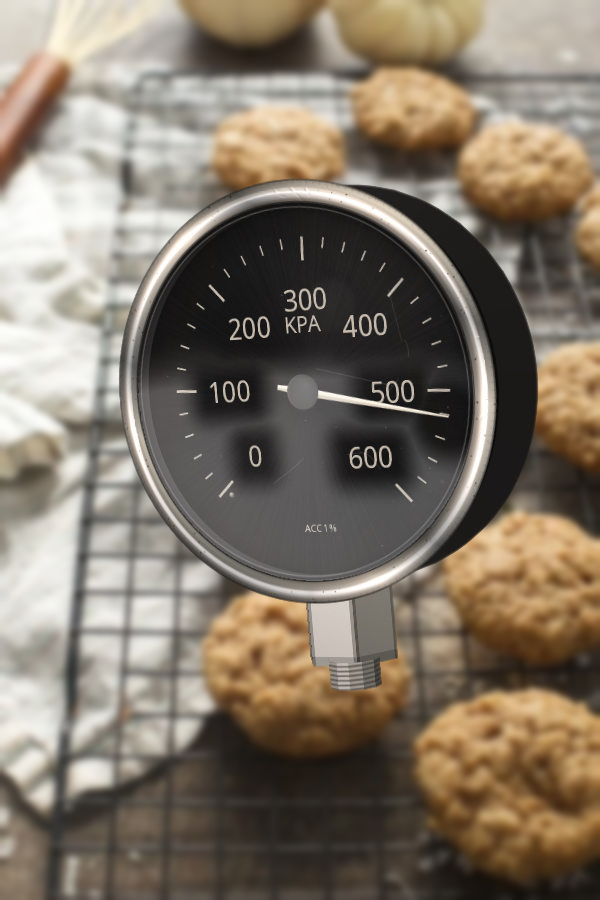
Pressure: {"value": 520, "unit": "kPa"}
